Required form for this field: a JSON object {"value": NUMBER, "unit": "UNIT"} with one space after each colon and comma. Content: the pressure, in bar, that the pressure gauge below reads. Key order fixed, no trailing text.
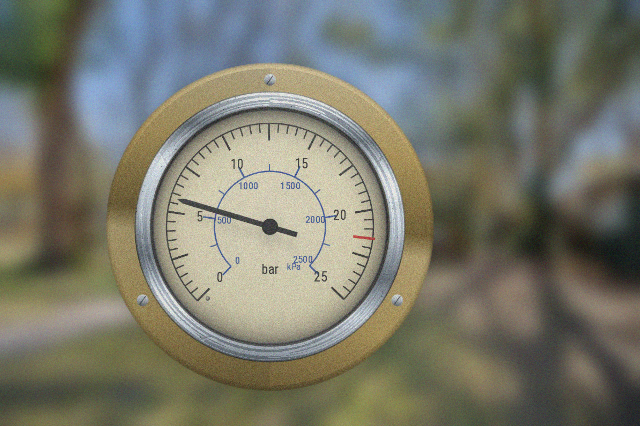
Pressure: {"value": 5.75, "unit": "bar"}
